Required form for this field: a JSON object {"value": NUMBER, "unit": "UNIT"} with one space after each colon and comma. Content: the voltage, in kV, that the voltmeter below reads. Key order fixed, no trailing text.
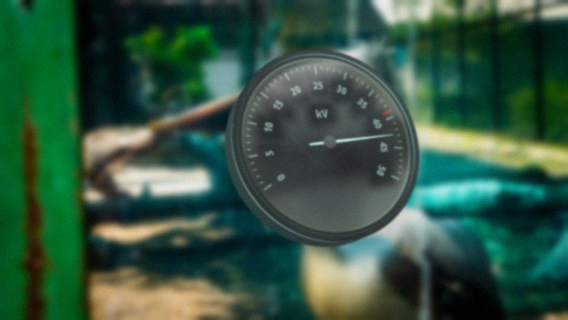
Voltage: {"value": 43, "unit": "kV"}
